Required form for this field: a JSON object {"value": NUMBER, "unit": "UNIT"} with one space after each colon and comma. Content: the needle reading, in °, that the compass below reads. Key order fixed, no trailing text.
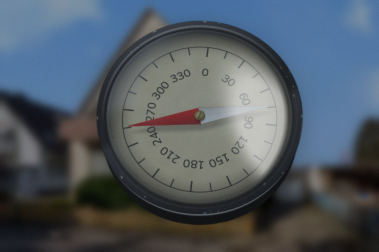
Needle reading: {"value": 255, "unit": "°"}
